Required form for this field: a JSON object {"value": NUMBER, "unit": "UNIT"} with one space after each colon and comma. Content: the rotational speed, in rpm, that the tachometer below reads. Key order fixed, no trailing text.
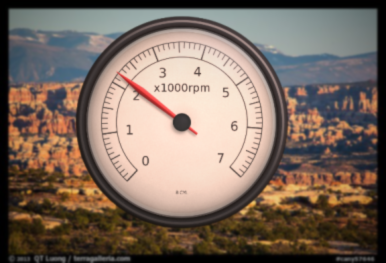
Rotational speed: {"value": 2200, "unit": "rpm"}
